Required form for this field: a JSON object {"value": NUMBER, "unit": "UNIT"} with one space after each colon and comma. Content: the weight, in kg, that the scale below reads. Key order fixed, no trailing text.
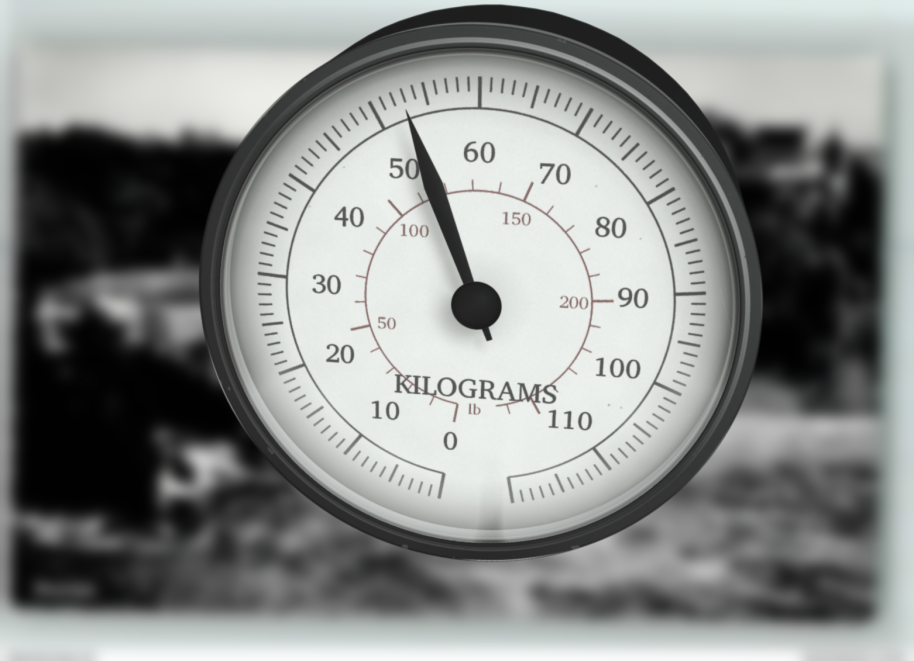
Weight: {"value": 53, "unit": "kg"}
